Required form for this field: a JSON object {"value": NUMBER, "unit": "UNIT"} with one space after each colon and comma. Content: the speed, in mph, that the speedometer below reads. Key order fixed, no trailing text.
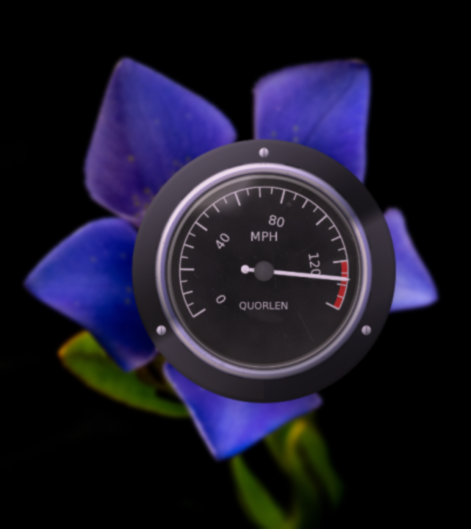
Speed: {"value": 127.5, "unit": "mph"}
